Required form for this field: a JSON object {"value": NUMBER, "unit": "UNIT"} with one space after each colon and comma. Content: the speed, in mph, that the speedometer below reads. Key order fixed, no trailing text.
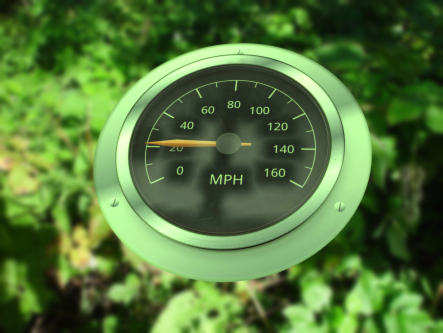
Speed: {"value": 20, "unit": "mph"}
